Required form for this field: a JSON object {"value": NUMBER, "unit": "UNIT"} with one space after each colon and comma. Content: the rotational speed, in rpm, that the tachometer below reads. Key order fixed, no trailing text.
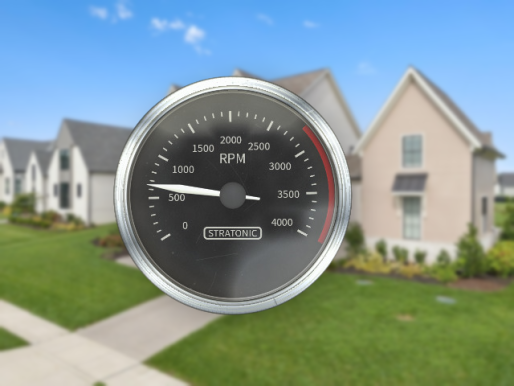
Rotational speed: {"value": 650, "unit": "rpm"}
